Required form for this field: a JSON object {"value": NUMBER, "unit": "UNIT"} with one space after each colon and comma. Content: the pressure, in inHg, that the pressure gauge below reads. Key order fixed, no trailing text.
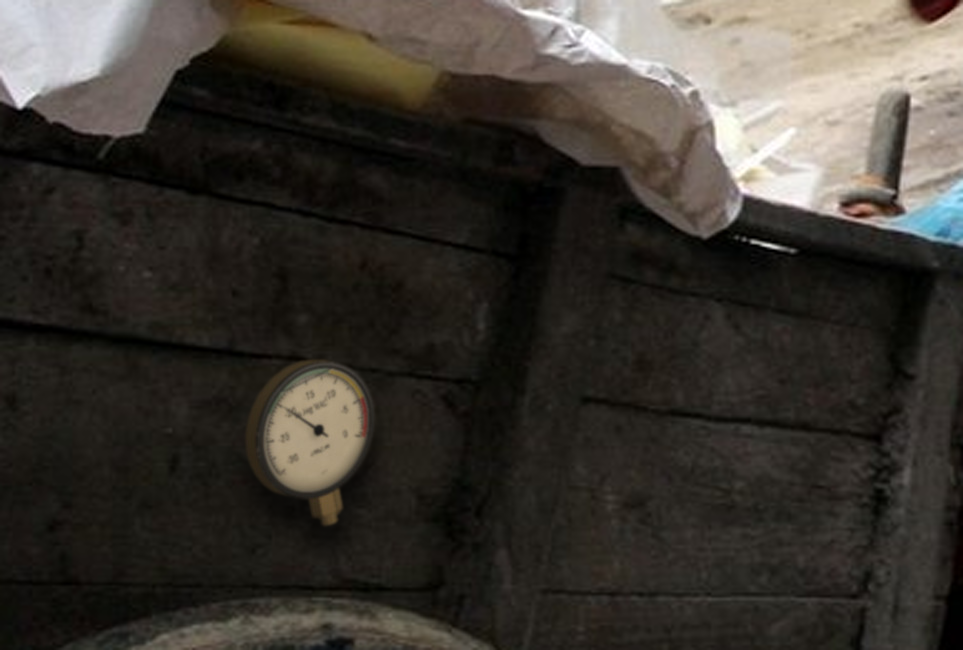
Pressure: {"value": -20, "unit": "inHg"}
